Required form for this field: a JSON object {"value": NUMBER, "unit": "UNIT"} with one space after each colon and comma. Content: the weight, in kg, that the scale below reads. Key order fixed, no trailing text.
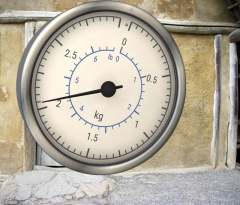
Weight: {"value": 2.05, "unit": "kg"}
